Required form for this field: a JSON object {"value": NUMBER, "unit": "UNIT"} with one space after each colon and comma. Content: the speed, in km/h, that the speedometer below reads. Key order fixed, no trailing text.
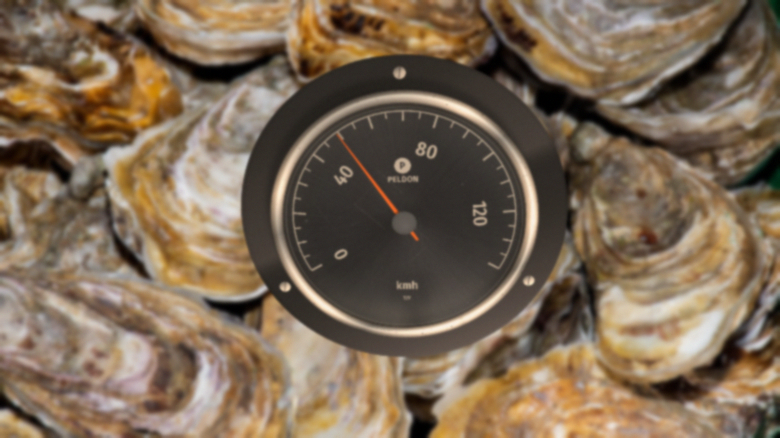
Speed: {"value": 50, "unit": "km/h"}
